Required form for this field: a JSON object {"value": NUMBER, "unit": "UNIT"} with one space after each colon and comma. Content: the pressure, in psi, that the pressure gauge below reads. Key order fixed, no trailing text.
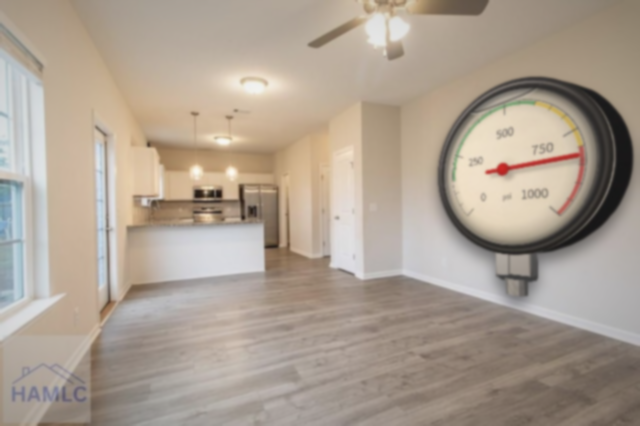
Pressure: {"value": 825, "unit": "psi"}
